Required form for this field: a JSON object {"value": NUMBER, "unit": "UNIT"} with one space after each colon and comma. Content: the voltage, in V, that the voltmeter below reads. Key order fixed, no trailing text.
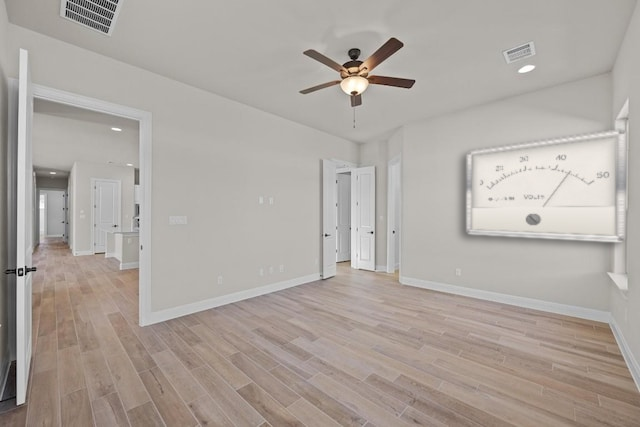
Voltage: {"value": 44, "unit": "V"}
